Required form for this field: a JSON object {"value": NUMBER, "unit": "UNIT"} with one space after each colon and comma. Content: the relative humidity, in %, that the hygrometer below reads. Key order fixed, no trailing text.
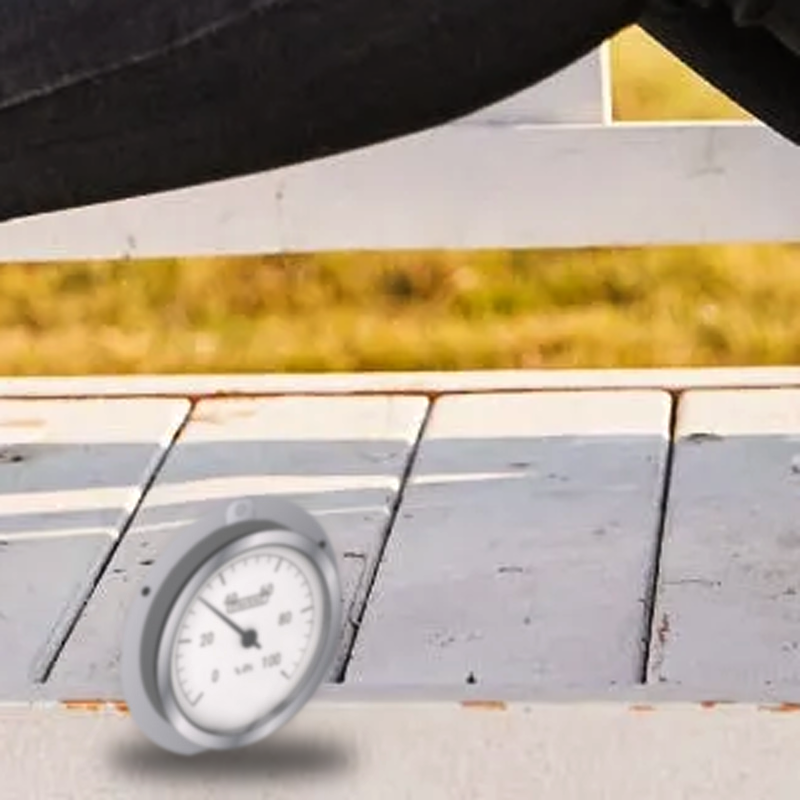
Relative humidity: {"value": 32, "unit": "%"}
